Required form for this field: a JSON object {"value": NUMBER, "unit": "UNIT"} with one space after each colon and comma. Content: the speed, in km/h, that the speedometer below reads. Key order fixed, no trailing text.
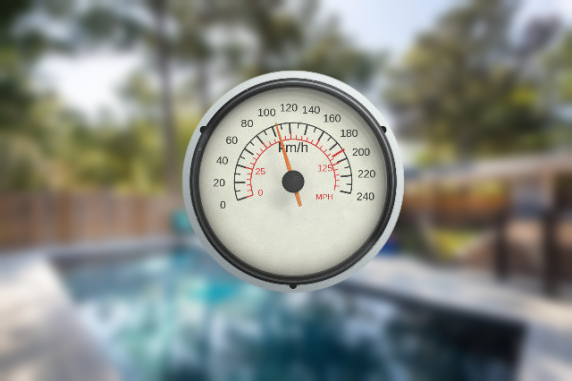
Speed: {"value": 105, "unit": "km/h"}
